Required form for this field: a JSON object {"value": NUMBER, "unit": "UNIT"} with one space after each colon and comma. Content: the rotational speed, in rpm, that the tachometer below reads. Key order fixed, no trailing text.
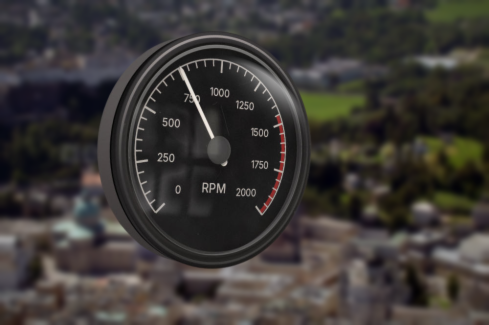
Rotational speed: {"value": 750, "unit": "rpm"}
